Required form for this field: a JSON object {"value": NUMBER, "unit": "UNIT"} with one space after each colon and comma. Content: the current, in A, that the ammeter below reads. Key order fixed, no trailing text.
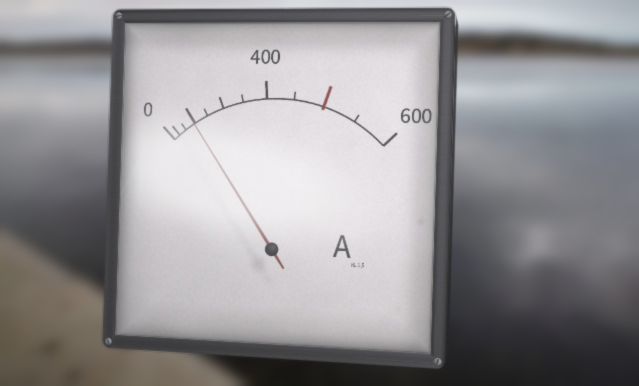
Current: {"value": 200, "unit": "A"}
